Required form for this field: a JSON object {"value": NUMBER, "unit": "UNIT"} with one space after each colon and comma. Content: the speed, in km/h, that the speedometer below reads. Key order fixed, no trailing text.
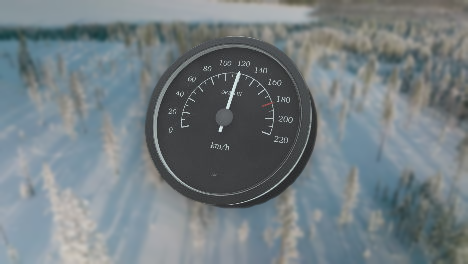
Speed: {"value": 120, "unit": "km/h"}
